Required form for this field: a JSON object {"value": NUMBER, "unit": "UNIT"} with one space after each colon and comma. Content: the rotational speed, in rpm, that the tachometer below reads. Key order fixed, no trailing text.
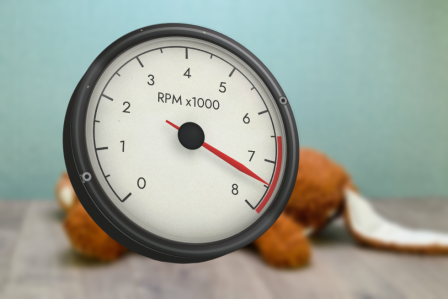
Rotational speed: {"value": 7500, "unit": "rpm"}
